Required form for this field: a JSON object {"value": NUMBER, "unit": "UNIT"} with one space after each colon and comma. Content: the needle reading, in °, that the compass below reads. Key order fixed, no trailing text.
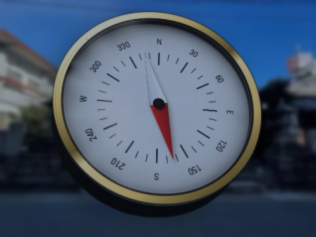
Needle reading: {"value": 165, "unit": "°"}
